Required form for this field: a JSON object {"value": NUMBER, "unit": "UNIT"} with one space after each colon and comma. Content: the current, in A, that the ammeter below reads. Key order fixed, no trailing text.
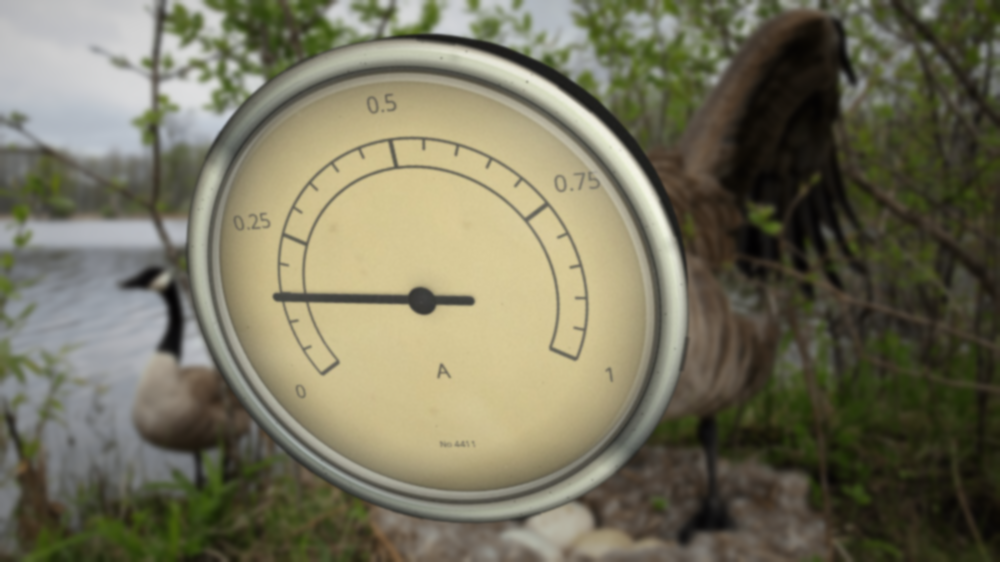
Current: {"value": 0.15, "unit": "A"}
